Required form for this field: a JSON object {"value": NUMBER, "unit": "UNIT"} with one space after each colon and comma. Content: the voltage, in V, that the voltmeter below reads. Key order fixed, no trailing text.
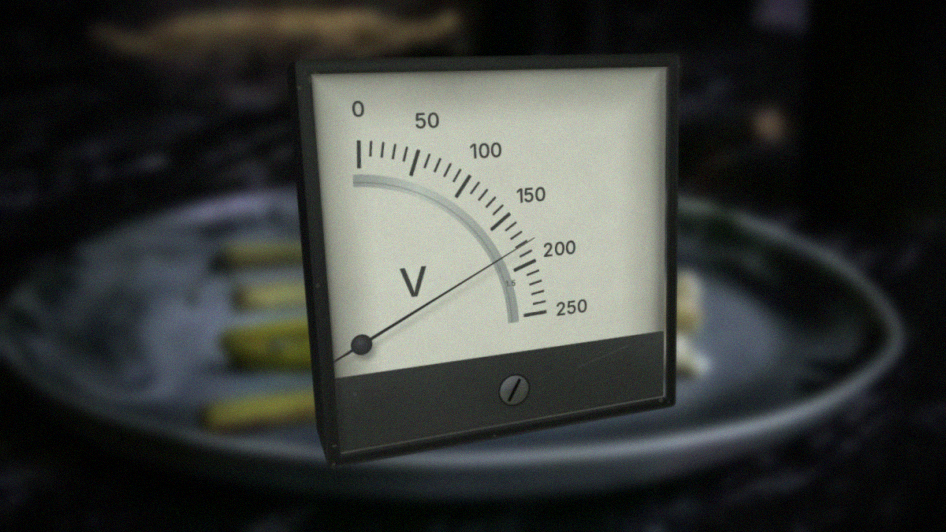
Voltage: {"value": 180, "unit": "V"}
